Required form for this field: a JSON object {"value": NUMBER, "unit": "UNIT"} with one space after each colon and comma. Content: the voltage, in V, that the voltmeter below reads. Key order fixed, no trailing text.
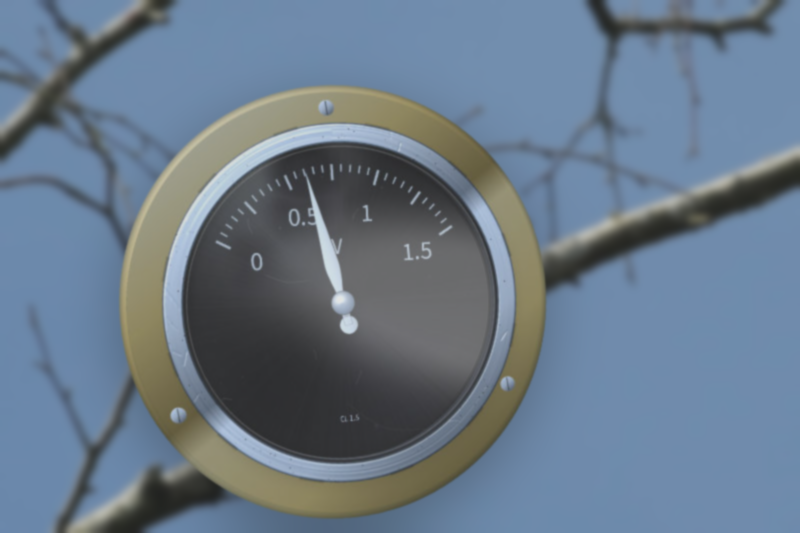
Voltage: {"value": 0.6, "unit": "V"}
